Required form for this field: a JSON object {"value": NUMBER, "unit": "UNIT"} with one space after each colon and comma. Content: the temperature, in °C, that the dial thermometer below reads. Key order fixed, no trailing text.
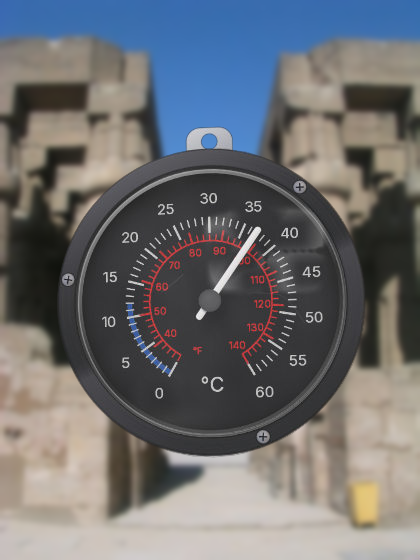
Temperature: {"value": 37, "unit": "°C"}
